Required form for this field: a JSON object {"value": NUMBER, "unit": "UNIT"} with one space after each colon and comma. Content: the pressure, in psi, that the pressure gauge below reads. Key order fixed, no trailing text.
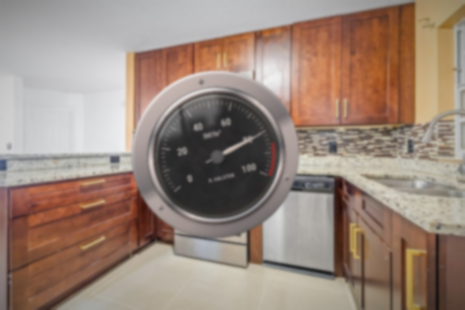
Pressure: {"value": 80, "unit": "psi"}
